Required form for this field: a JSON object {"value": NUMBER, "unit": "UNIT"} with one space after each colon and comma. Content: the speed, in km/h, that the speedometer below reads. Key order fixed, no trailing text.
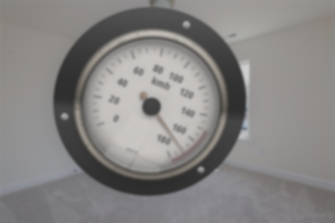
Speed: {"value": 170, "unit": "km/h"}
